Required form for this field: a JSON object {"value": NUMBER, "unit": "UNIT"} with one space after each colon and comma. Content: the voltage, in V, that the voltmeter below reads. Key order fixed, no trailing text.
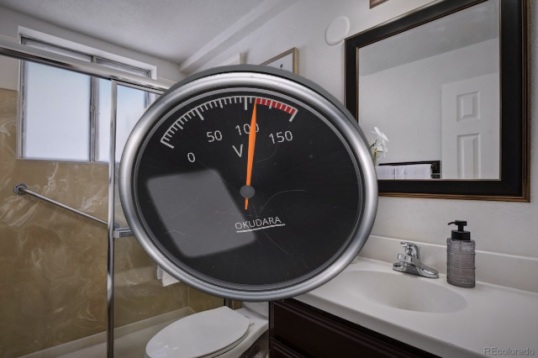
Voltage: {"value": 110, "unit": "V"}
